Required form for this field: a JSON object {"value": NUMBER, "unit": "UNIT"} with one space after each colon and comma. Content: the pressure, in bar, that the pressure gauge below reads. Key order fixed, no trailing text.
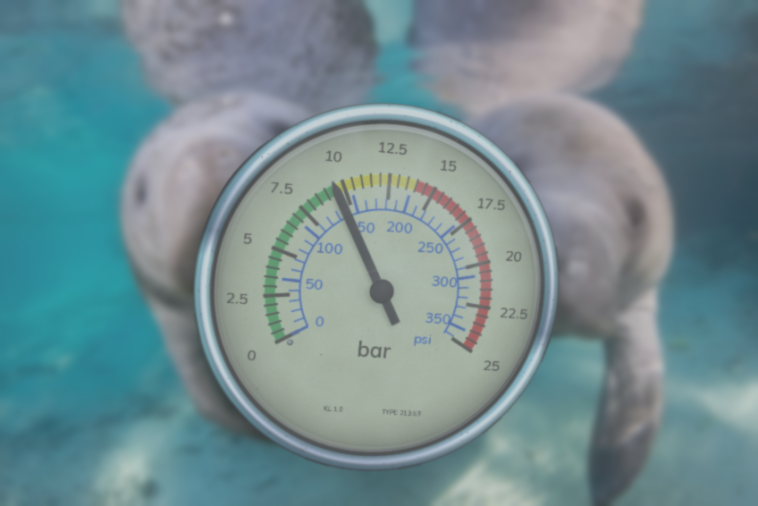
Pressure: {"value": 9.5, "unit": "bar"}
